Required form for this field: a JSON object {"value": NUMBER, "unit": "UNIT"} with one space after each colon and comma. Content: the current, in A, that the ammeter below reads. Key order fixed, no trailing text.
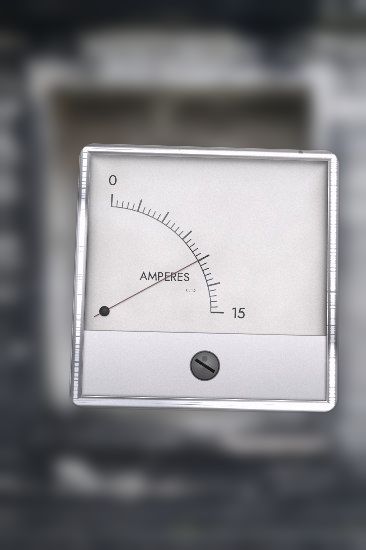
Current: {"value": 10, "unit": "A"}
